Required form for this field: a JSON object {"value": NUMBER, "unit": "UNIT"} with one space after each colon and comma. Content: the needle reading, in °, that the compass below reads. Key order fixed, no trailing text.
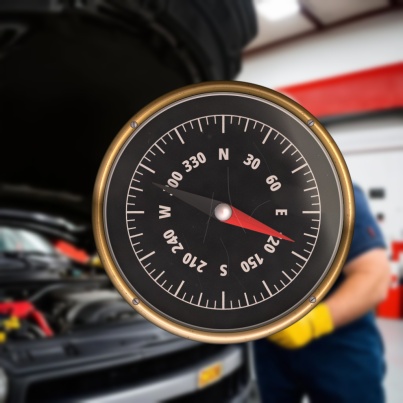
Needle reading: {"value": 112.5, "unit": "°"}
